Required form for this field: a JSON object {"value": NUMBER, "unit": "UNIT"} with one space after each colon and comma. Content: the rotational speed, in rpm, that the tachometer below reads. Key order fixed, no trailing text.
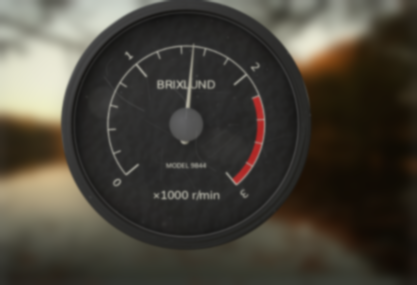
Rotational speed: {"value": 1500, "unit": "rpm"}
